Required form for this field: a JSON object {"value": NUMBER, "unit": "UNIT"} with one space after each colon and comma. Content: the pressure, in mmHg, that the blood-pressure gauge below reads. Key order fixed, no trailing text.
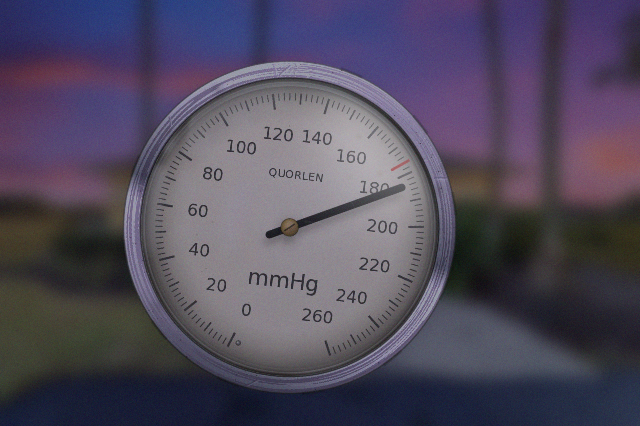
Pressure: {"value": 184, "unit": "mmHg"}
